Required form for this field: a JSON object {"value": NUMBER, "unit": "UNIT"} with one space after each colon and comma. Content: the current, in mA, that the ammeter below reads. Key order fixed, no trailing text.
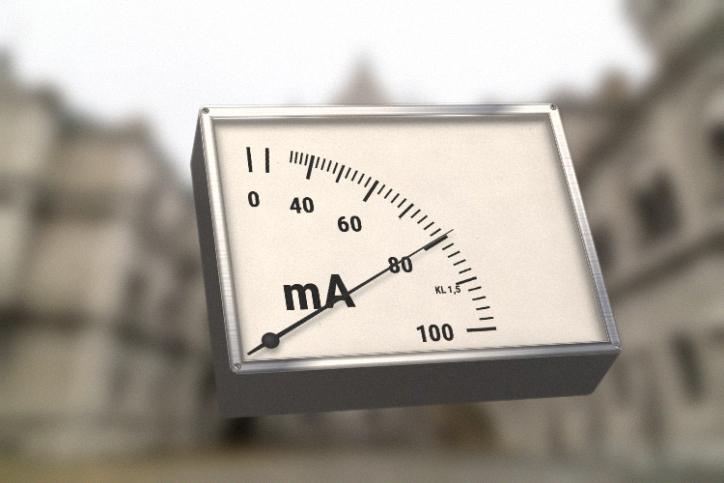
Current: {"value": 80, "unit": "mA"}
